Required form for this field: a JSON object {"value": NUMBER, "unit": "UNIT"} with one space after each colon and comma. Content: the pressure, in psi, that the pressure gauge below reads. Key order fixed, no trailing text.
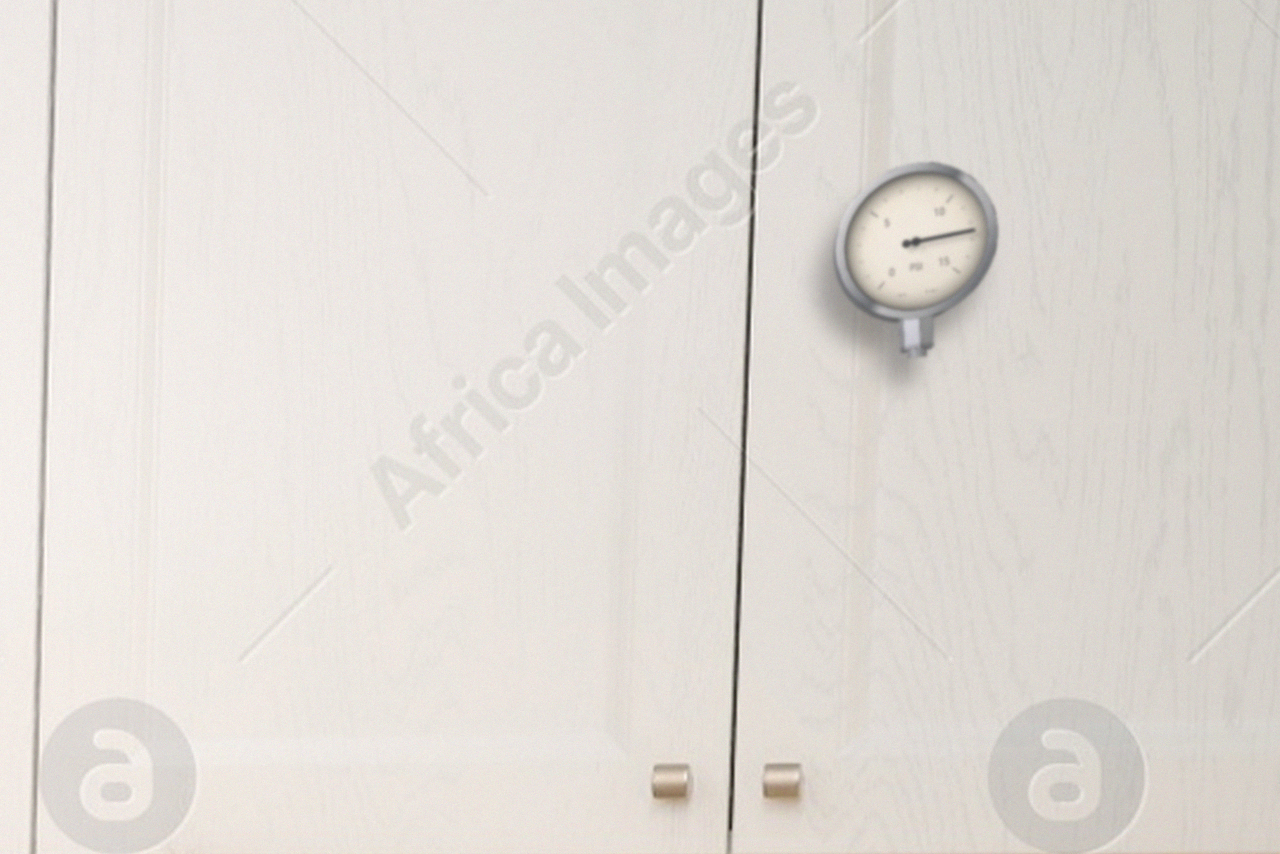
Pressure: {"value": 12.5, "unit": "psi"}
